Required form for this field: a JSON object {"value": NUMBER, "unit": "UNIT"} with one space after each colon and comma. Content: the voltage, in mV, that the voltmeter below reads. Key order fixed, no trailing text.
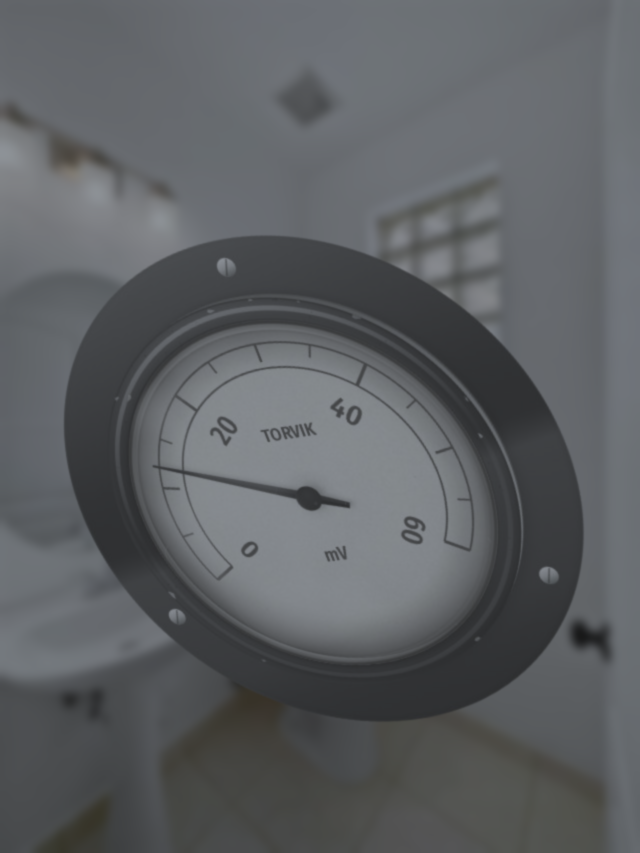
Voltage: {"value": 12.5, "unit": "mV"}
